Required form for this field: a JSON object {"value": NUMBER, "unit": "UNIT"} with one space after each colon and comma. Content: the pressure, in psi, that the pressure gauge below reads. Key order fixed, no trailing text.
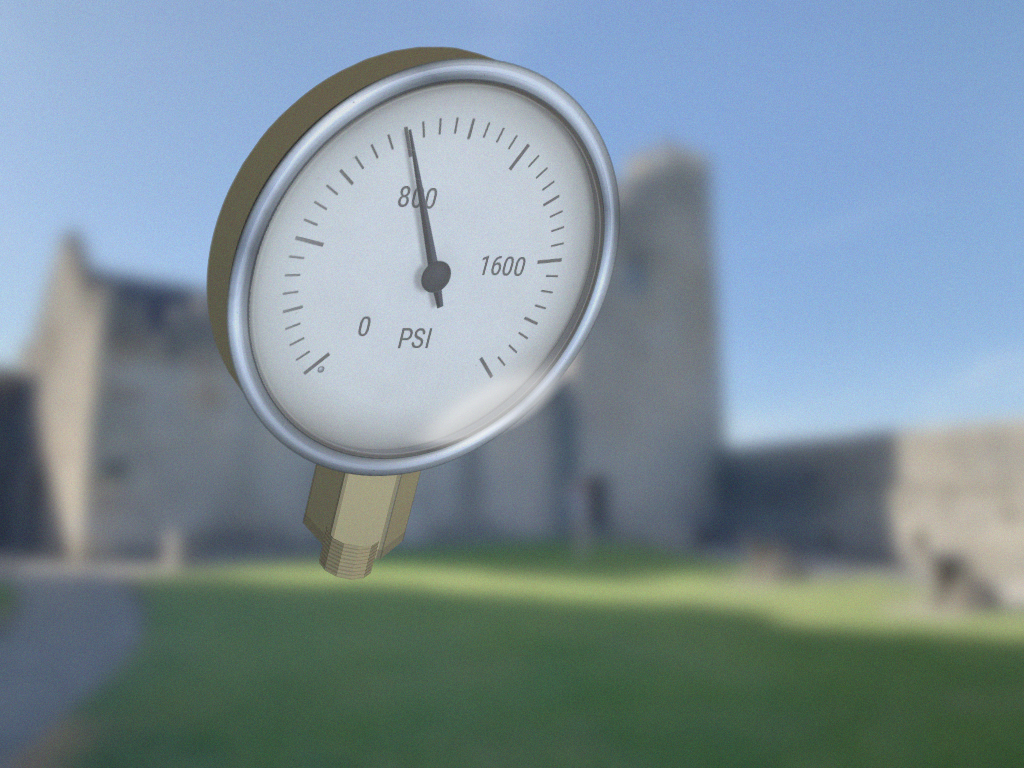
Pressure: {"value": 800, "unit": "psi"}
